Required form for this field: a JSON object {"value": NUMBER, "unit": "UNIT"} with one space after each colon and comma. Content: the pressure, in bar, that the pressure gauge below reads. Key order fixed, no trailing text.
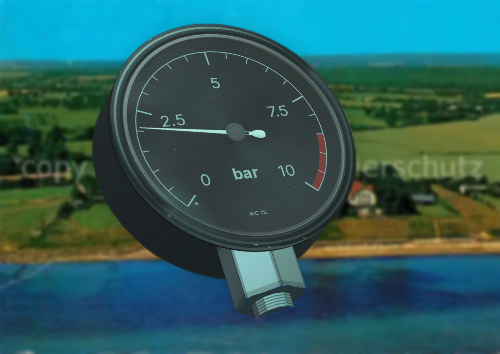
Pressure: {"value": 2, "unit": "bar"}
